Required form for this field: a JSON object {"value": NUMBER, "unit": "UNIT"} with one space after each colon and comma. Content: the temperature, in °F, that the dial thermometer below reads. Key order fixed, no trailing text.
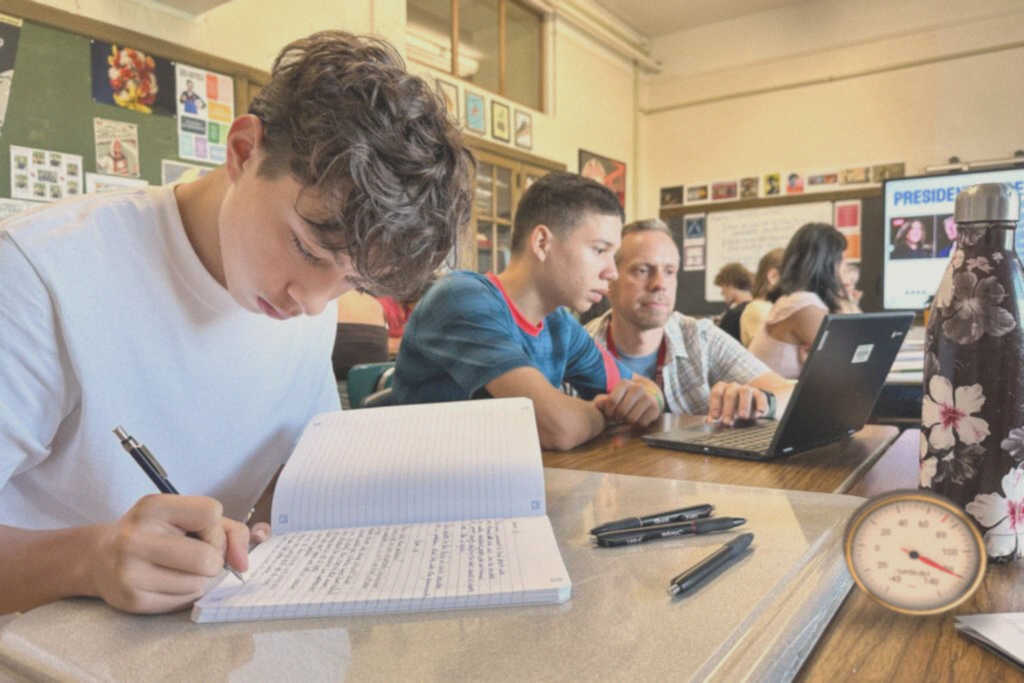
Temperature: {"value": 120, "unit": "°F"}
